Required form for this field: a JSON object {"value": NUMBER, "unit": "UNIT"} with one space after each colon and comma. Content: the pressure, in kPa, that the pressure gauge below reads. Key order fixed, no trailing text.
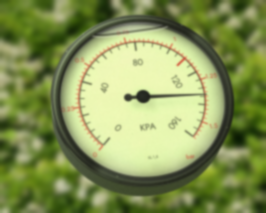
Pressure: {"value": 135, "unit": "kPa"}
